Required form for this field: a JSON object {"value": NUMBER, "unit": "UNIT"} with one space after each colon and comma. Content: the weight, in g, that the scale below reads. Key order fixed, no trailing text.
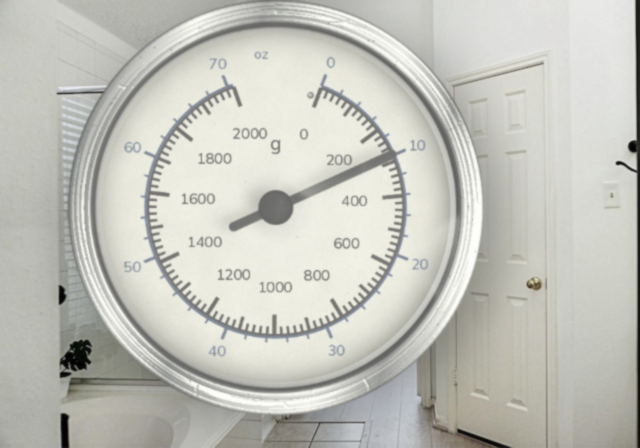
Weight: {"value": 280, "unit": "g"}
